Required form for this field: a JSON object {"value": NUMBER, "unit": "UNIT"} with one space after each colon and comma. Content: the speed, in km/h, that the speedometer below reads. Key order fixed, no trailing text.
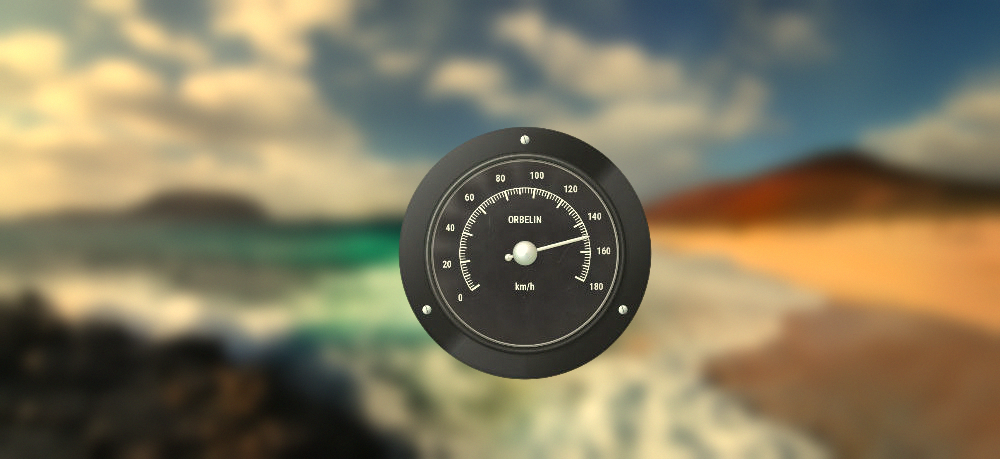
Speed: {"value": 150, "unit": "km/h"}
